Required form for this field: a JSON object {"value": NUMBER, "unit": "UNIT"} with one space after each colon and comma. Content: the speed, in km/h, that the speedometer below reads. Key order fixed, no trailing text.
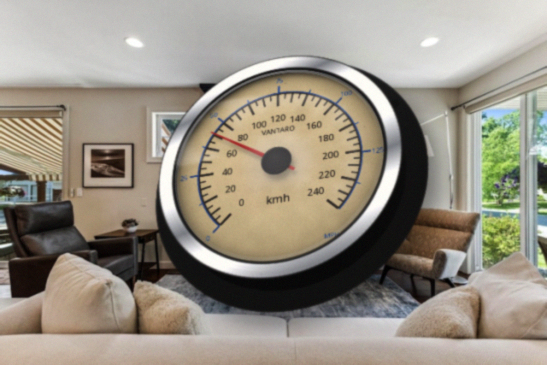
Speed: {"value": 70, "unit": "km/h"}
